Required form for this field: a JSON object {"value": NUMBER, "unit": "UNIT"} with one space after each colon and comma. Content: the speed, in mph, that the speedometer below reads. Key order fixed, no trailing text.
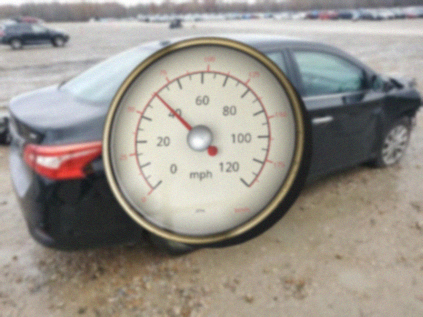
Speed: {"value": 40, "unit": "mph"}
